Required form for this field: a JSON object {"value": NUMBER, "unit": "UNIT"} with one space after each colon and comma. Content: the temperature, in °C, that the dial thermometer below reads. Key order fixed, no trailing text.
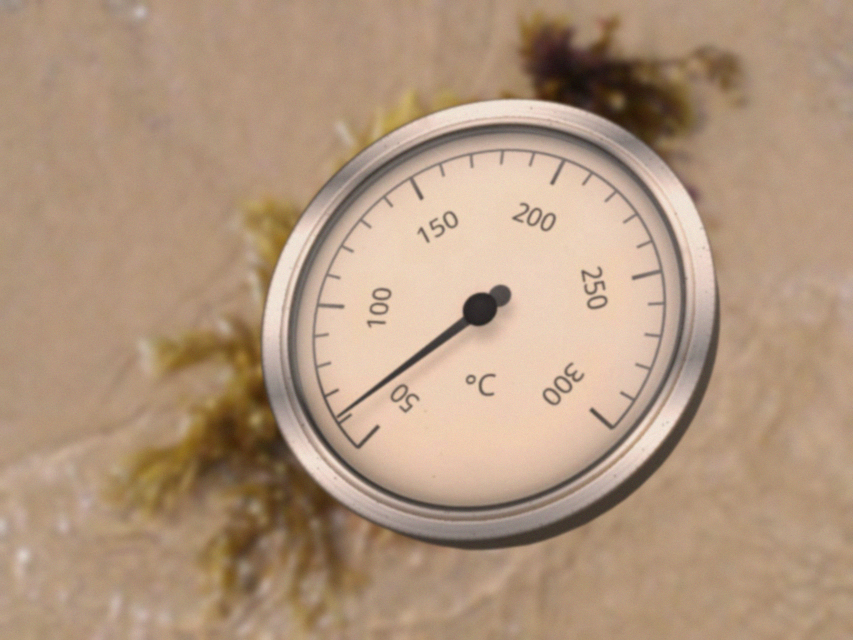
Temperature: {"value": 60, "unit": "°C"}
